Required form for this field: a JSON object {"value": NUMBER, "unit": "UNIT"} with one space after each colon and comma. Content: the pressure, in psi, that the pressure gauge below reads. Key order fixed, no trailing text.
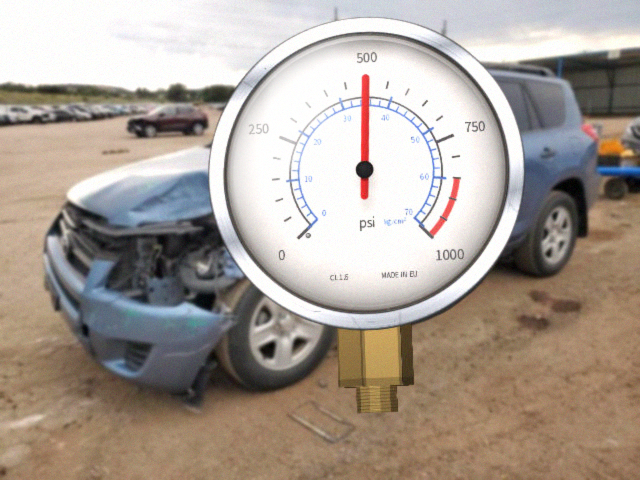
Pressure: {"value": 500, "unit": "psi"}
